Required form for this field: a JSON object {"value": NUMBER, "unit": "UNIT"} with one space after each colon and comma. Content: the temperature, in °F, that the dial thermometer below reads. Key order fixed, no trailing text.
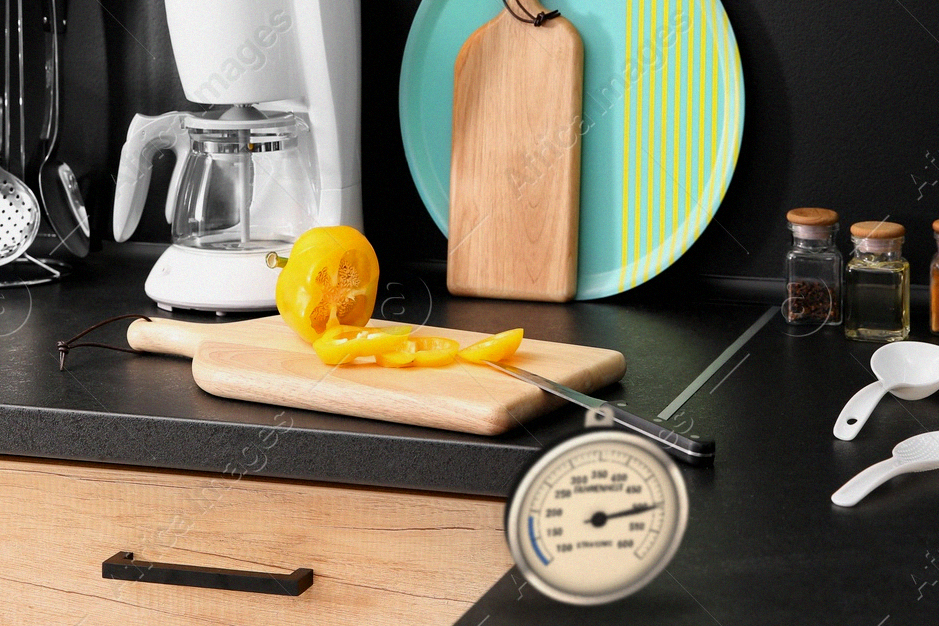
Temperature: {"value": 500, "unit": "°F"}
